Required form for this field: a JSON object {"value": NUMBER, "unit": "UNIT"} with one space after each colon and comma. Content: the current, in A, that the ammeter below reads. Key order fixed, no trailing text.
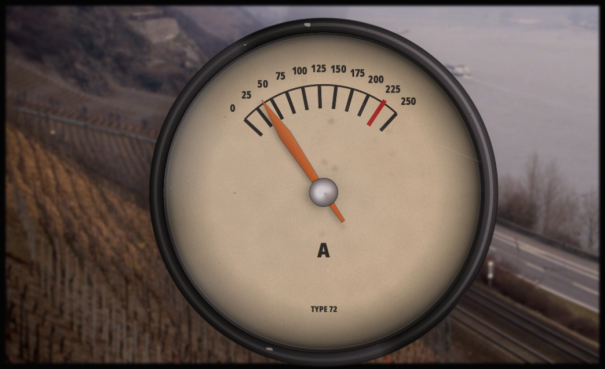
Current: {"value": 37.5, "unit": "A"}
